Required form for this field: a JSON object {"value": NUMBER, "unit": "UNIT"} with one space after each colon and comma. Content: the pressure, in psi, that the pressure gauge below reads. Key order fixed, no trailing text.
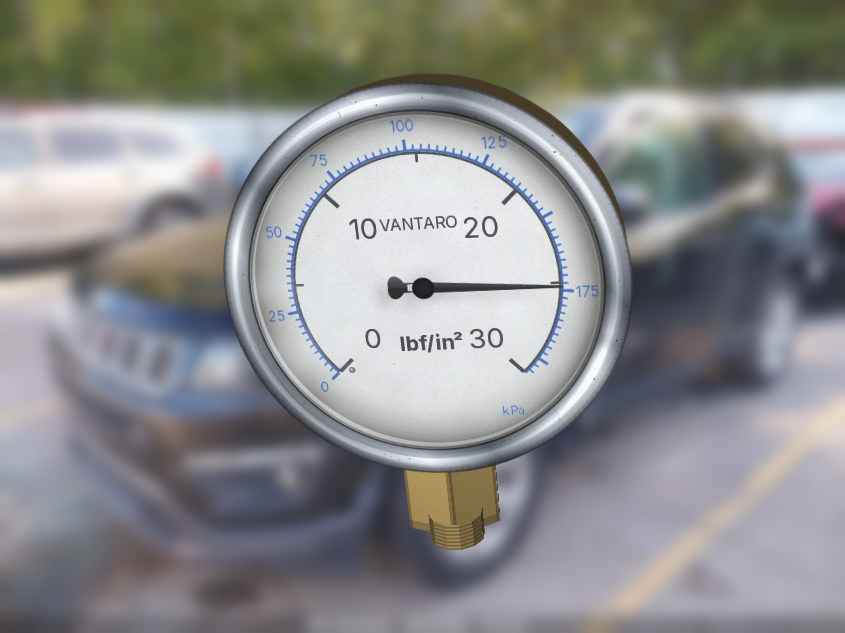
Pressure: {"value": 25, "unit": "psi"}
